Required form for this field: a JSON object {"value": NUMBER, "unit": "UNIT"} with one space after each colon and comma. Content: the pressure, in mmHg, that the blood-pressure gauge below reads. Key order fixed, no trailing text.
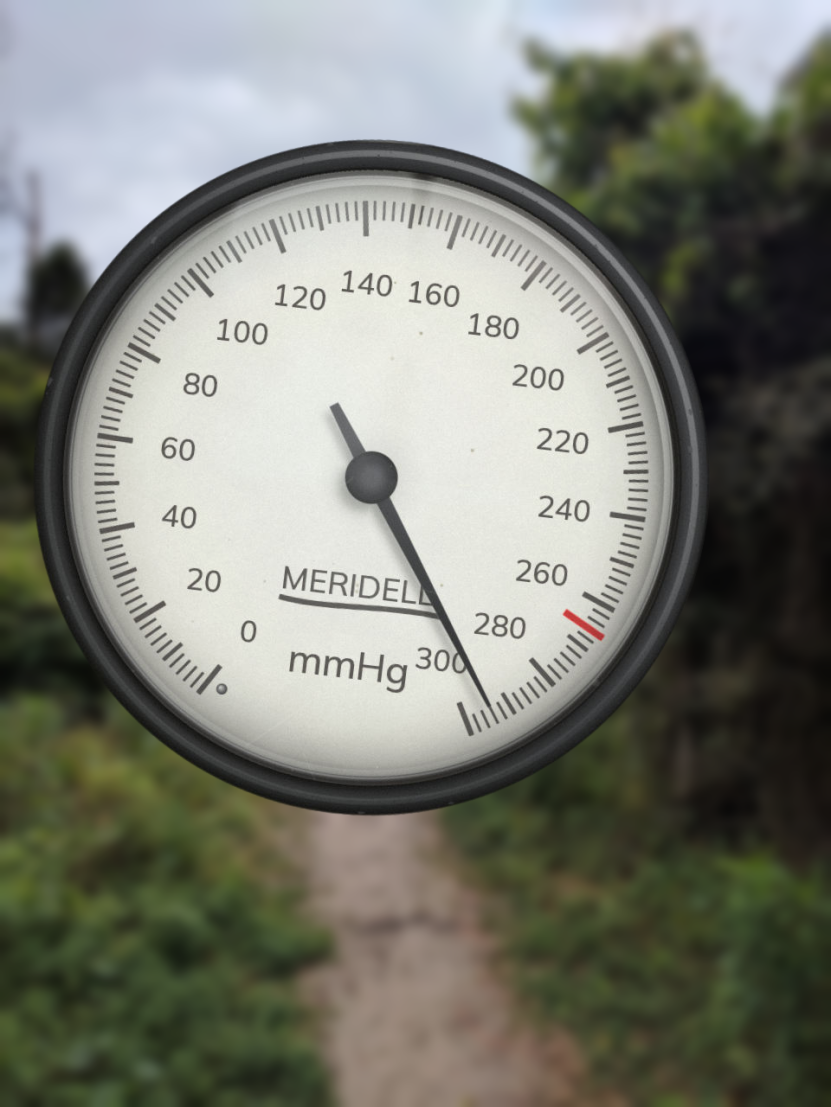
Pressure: {"value": 294, "unit": "mmHg"}
